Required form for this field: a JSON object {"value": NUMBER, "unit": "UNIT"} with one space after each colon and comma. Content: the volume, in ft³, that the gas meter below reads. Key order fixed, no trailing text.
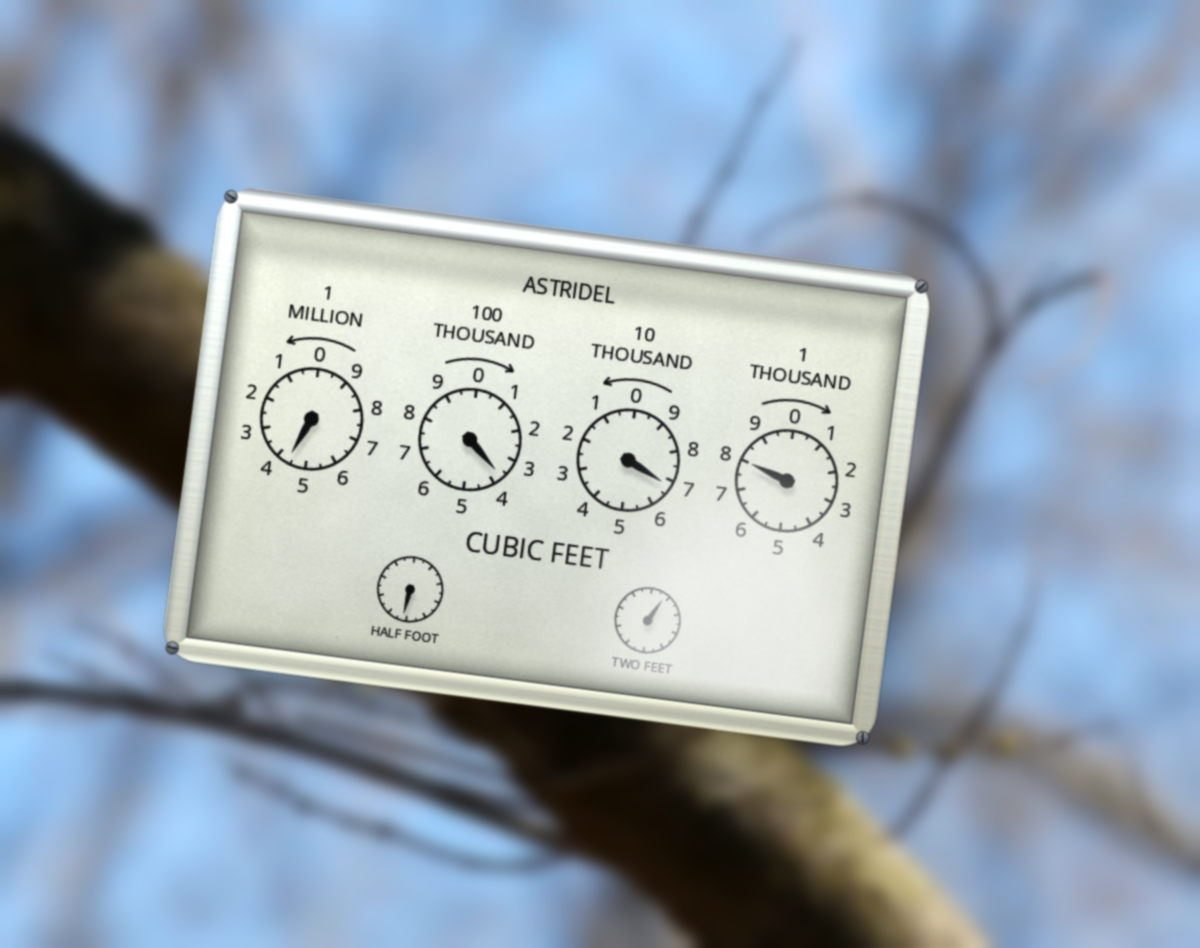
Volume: {"value": 436800, "unit": "ft³"}
